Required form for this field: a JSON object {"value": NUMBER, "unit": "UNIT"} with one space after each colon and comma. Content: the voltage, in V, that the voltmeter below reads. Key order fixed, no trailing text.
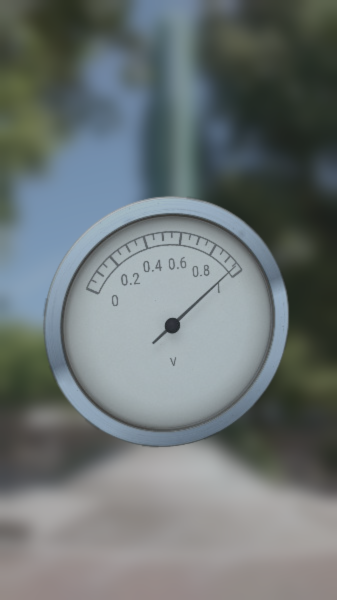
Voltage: {"value": 0.95, "unit": "V"}
